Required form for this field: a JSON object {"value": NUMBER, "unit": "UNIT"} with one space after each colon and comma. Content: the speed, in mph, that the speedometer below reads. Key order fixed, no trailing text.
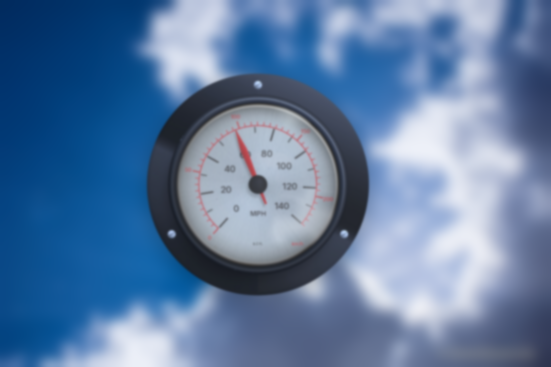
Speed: {"value": 60, "unit": "mph"}
